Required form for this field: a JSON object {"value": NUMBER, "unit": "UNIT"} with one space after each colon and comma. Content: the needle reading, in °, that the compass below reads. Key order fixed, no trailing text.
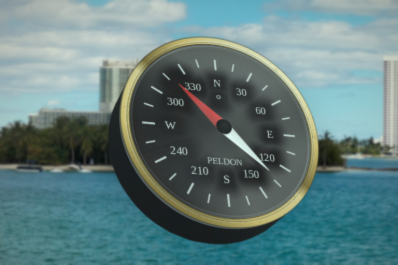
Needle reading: {"value": 315, "unit": "°"}
